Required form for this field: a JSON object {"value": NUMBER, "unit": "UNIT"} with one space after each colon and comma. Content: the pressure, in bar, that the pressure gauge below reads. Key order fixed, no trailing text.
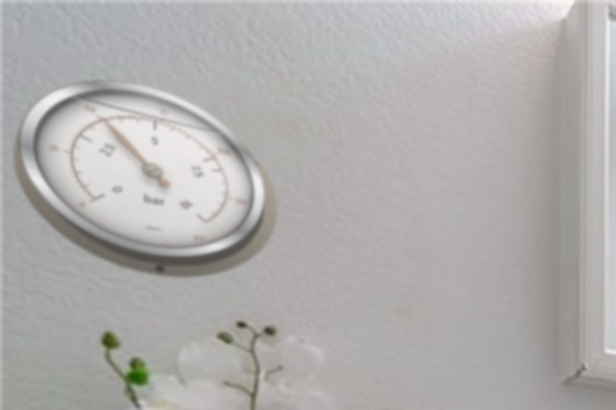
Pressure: {"value": 3.5, "unit": "bar"}
